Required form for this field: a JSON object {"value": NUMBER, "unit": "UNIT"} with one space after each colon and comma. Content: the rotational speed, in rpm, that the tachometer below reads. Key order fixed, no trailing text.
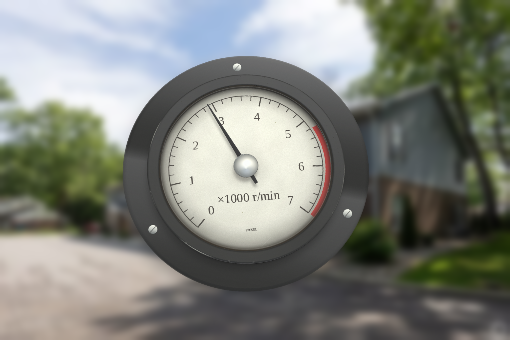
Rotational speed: {"value": 2900, "unit": "rpm"}
